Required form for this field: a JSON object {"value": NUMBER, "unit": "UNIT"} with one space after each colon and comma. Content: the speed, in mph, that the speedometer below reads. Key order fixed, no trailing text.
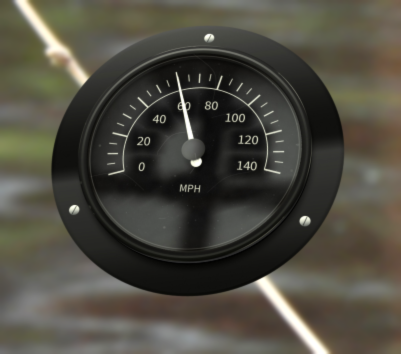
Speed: {"value": 60, "unit": "mph"}
